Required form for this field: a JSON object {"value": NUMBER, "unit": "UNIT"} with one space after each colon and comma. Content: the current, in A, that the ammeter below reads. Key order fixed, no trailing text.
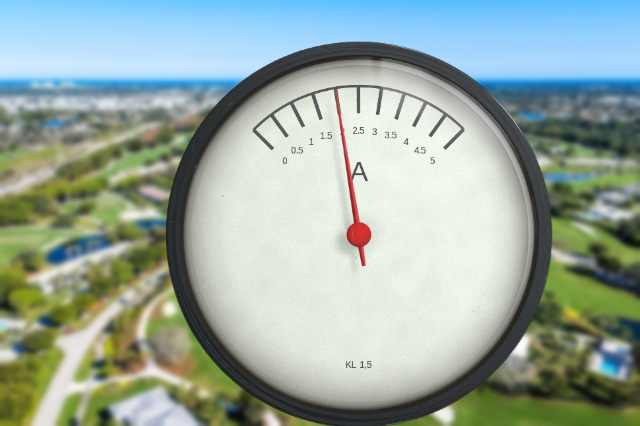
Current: {"value": 2, "unit": "A"}
